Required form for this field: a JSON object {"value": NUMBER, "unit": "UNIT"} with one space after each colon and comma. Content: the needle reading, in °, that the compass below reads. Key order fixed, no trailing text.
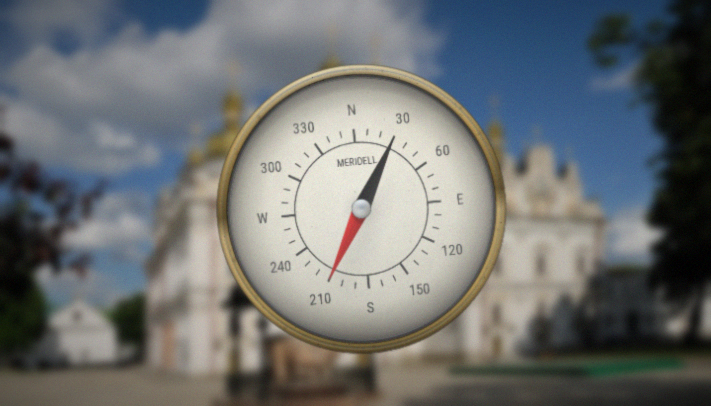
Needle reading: {"value": 210, "unit": "°"}
